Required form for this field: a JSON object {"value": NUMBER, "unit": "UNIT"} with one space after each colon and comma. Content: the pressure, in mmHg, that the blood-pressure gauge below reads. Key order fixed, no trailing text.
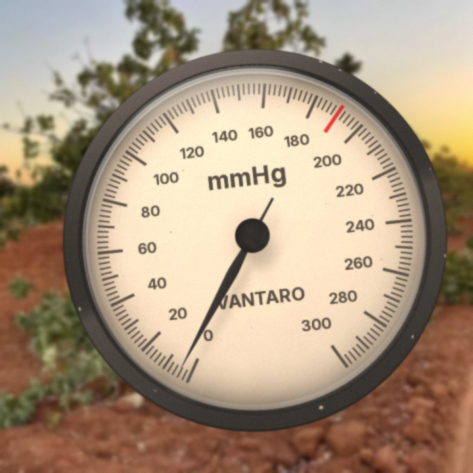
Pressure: {"value": 4, "unit": "mmHg"}
